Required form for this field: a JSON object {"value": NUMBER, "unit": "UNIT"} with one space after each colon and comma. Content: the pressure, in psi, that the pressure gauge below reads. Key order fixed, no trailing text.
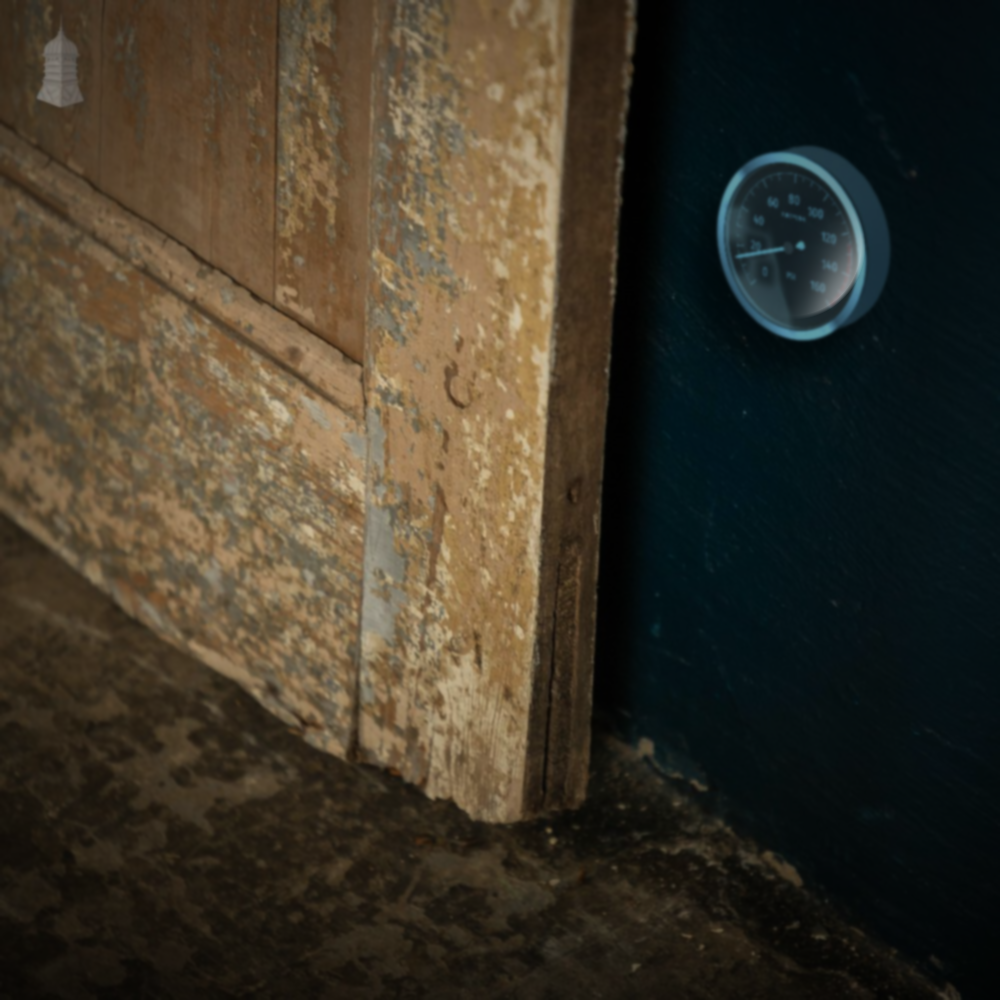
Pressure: {"value": 15, "unit": "psi"}
